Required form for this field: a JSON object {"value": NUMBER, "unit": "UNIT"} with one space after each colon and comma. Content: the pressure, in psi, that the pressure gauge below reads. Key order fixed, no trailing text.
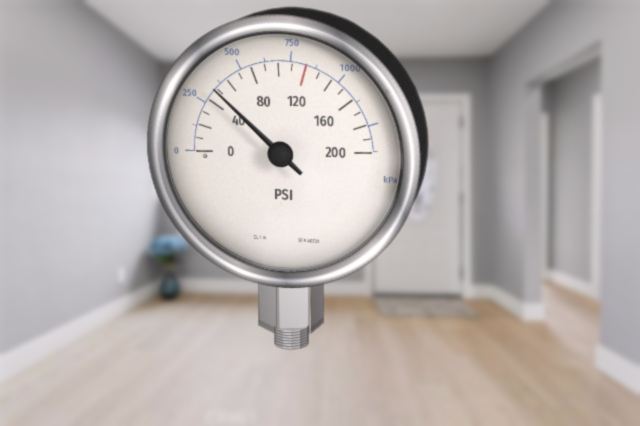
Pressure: {"value": 50, "unit": "psi"}
